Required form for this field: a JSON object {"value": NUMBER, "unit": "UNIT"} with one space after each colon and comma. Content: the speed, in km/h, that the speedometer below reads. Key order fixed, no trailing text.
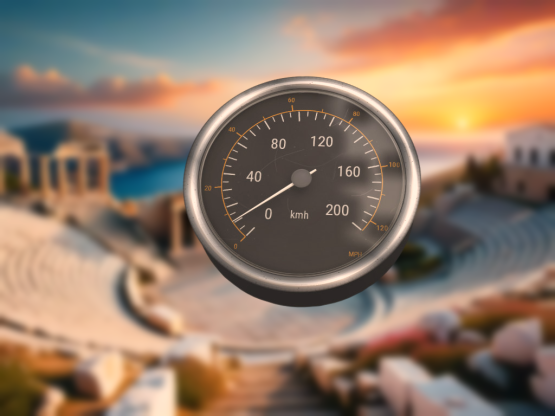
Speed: {"value": 10, "unit": "km/h"}
